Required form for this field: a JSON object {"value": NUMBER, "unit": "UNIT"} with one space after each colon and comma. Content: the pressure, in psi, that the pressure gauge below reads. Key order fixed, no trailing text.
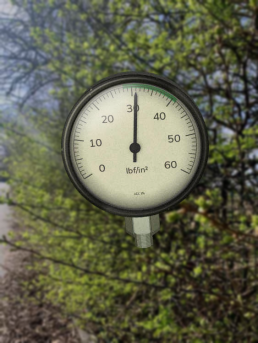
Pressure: {"value": 31, "unit": "psi"}
